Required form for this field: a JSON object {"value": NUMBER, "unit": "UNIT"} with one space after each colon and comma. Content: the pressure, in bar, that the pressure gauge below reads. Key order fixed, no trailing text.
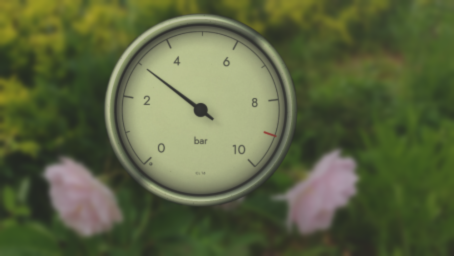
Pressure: {"value": 3, "unit": "bar"}
